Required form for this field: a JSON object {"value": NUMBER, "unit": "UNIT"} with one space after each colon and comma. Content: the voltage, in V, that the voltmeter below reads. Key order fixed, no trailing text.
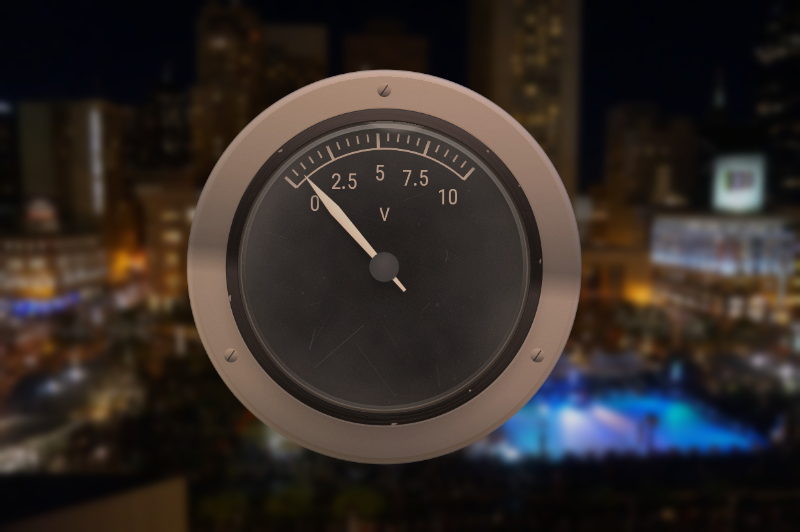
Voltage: {"value": 0.75, "unit": "V"}
